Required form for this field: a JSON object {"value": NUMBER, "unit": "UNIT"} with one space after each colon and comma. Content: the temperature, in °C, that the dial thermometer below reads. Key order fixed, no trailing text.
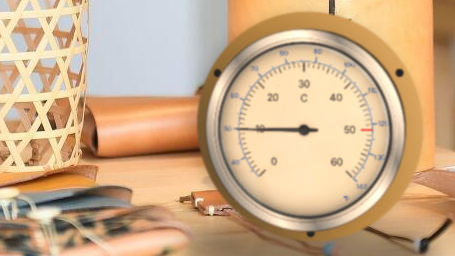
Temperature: {"value": 10, "unit": "°C"}
